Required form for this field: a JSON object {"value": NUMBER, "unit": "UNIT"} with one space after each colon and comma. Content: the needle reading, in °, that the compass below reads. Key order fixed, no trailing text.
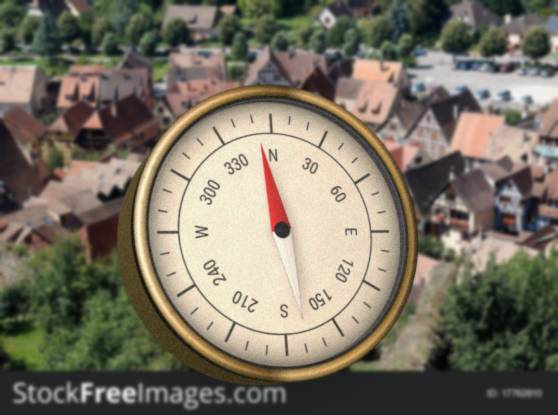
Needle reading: {"value": 350, "unit": "°"}
